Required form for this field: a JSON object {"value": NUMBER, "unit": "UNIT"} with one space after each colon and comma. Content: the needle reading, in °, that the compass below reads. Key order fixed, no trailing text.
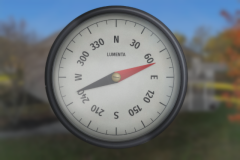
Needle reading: {"value": 70, "unit": "°"}
